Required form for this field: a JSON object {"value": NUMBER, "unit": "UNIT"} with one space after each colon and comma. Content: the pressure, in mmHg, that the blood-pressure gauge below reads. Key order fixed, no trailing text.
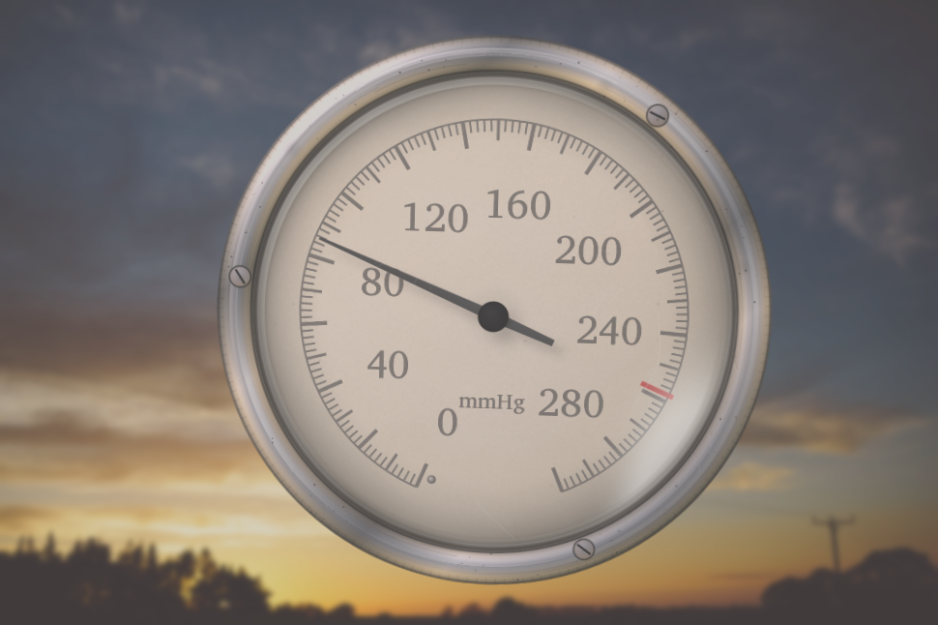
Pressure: {"value": 86, "unit": "mmHg"}
